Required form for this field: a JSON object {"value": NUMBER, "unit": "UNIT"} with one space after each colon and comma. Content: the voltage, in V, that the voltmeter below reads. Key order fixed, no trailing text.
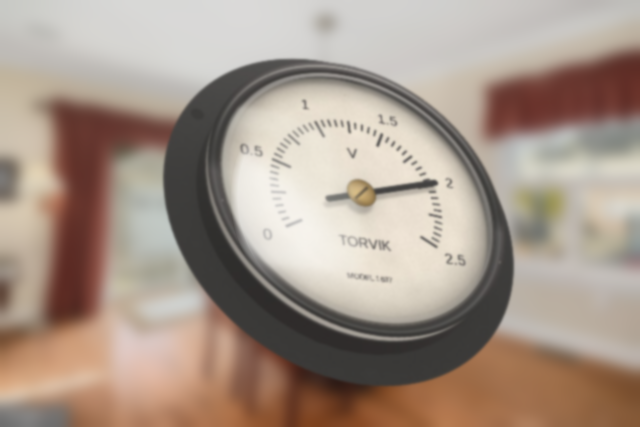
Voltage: {"value": 2, "unit": "V"}
